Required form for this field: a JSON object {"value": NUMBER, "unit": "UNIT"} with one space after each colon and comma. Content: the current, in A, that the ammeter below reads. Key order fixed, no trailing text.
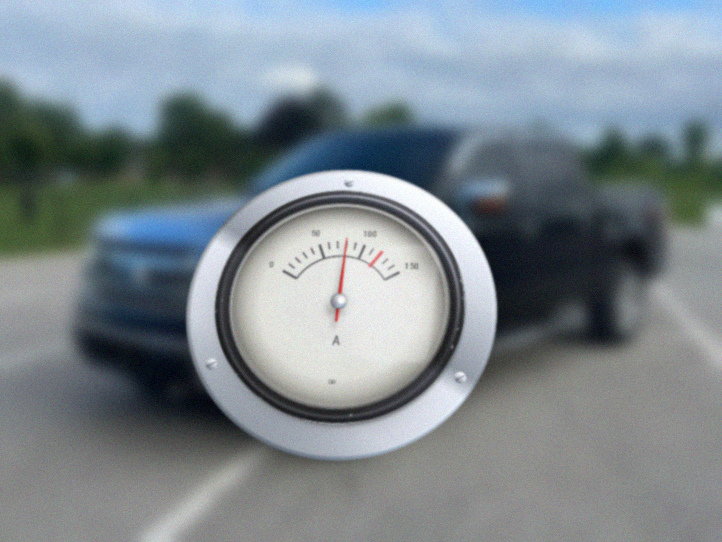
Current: {"value": 80, "unit": "A"}
